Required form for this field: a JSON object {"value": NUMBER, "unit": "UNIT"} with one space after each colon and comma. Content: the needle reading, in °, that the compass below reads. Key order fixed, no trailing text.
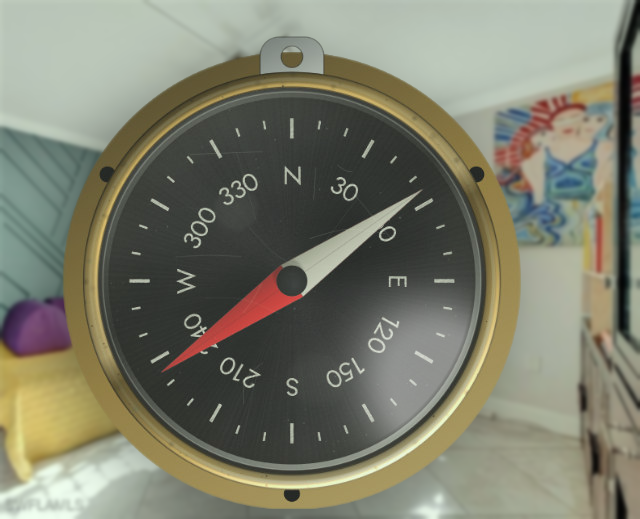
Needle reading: {"value": 235, "unit": "°"}
